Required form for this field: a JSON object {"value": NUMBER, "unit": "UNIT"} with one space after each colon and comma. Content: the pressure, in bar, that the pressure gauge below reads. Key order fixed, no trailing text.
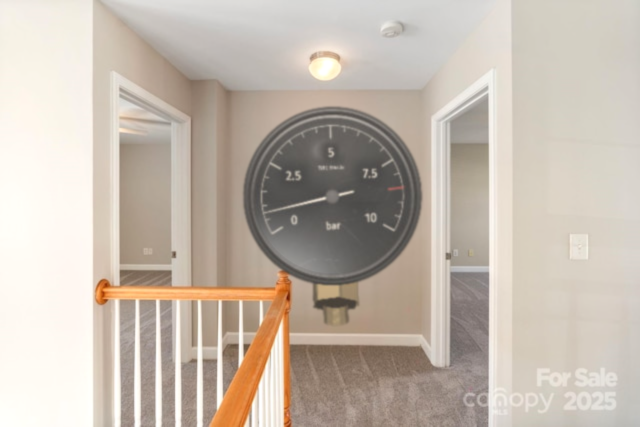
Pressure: {"value": 0.75, "unit": "bar"}
